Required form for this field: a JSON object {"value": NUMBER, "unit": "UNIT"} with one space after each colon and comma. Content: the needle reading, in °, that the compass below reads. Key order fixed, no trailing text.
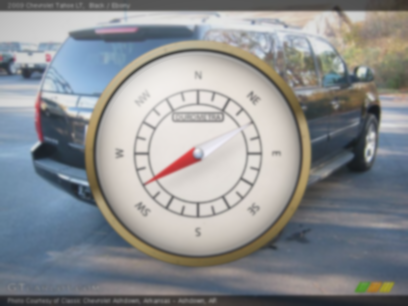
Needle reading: {"value": 240, "unit": "°"}
